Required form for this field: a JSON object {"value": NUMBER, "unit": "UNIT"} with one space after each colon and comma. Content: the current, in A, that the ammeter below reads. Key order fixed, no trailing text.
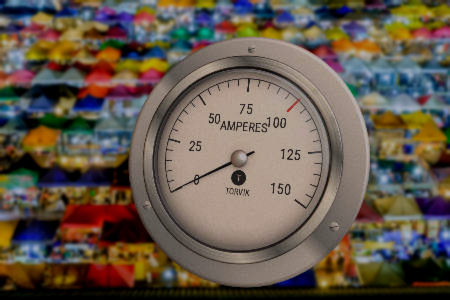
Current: {"value": 0, "unit": "A"}
